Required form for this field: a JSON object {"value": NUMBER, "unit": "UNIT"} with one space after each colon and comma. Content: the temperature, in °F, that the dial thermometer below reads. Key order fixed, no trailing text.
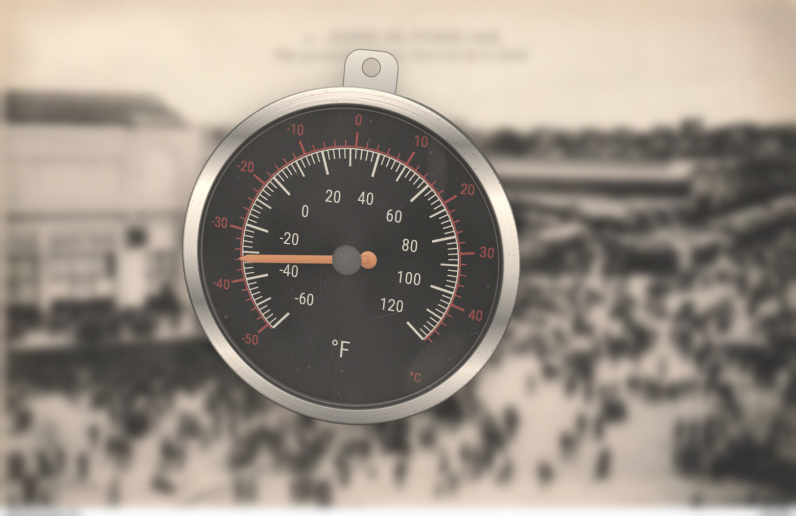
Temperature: {"value": -32, "unit": "°F"}
